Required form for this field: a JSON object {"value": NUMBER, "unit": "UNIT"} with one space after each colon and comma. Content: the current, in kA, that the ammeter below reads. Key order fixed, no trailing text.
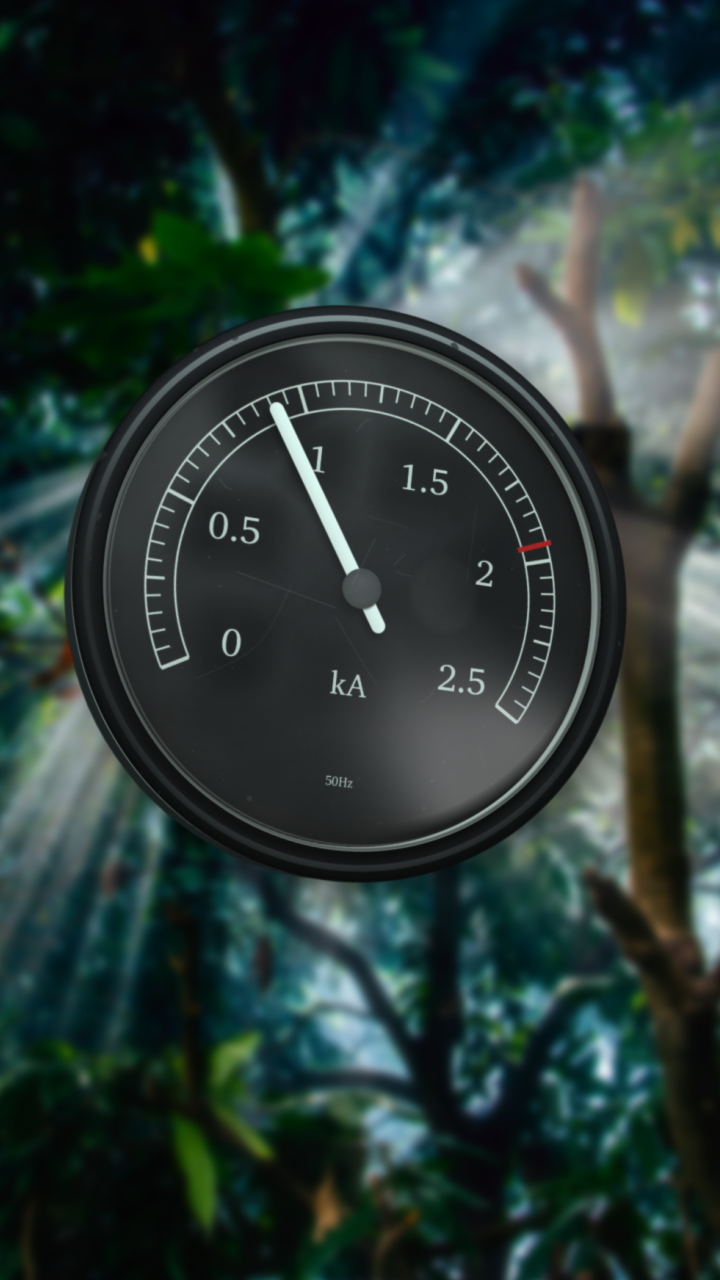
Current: {"value": 0.9, "unit": "kA"}
